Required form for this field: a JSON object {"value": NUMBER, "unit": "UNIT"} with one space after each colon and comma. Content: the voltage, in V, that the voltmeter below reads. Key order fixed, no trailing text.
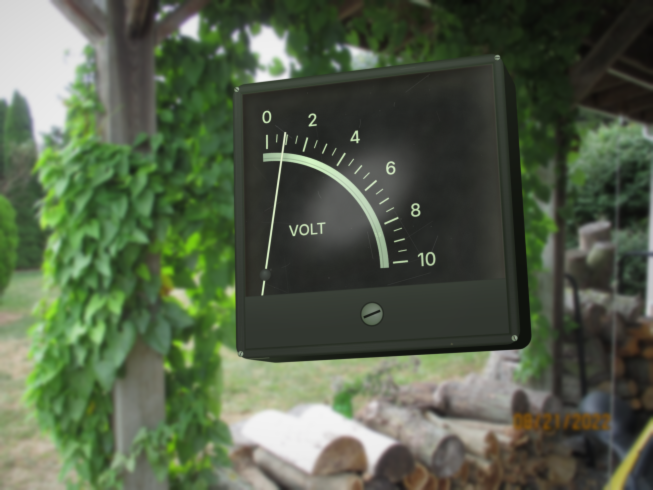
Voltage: {"value": 1, "unit": "V"}
